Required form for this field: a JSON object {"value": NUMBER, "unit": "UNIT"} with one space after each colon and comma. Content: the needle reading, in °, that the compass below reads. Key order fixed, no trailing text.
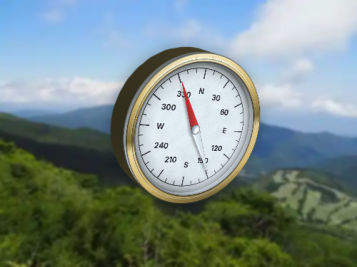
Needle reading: {"value": 330, "unit": "°"}
